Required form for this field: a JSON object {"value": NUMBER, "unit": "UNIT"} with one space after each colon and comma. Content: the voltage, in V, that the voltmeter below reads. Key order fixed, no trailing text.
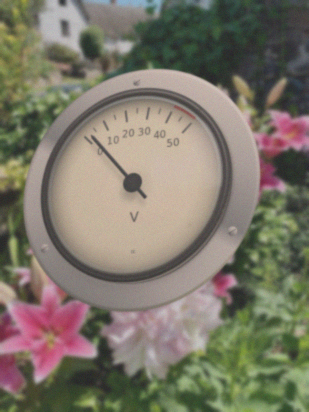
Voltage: {"value": 2.5, "unit": "V"}
